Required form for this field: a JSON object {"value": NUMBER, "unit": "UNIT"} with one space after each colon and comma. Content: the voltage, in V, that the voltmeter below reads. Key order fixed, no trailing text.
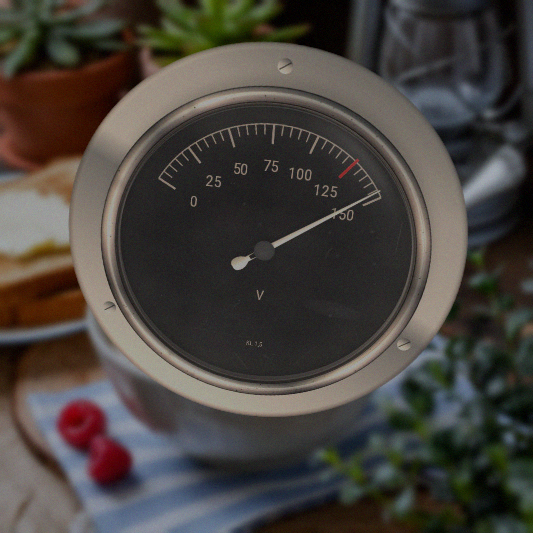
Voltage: {"value": 145, "unit": "V"}
